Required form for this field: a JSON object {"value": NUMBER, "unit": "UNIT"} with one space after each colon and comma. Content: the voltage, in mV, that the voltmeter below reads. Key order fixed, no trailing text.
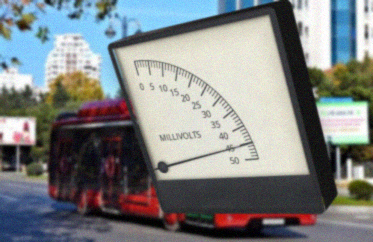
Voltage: {"value": 45, "unit": "mV"}
